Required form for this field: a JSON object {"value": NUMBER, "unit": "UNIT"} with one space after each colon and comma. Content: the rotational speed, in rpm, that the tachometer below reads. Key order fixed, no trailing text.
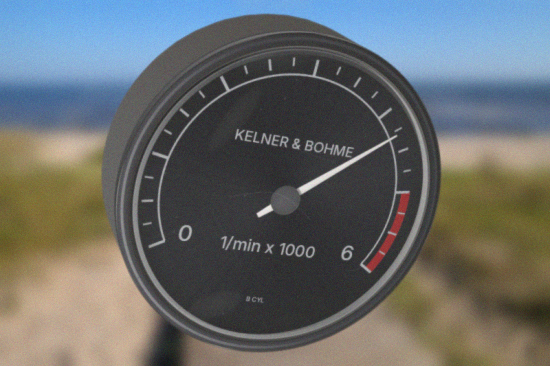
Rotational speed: {"value": 4250, "unit": "rpm"}
